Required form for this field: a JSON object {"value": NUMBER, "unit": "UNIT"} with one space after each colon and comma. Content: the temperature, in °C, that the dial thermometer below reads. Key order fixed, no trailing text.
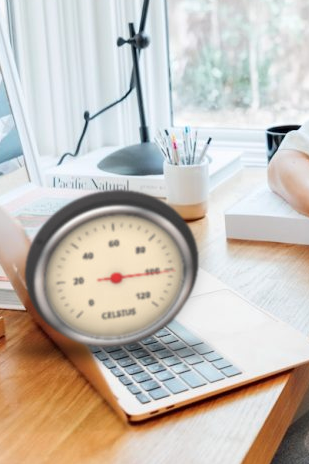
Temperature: {"value": 100, "unit": "°C"}
